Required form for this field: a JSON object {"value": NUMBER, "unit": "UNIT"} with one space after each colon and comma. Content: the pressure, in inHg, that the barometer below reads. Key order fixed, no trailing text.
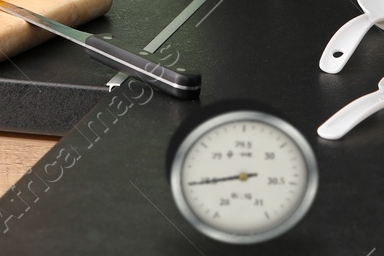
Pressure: {"value": 28.5, "unit": "inHg"}
